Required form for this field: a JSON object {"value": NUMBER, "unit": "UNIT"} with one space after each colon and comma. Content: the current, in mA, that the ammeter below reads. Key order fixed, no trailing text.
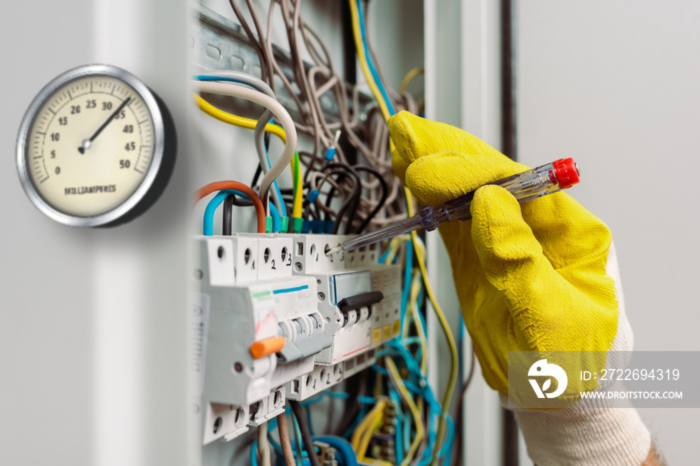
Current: {"value": 35, "unit": "mA"}
